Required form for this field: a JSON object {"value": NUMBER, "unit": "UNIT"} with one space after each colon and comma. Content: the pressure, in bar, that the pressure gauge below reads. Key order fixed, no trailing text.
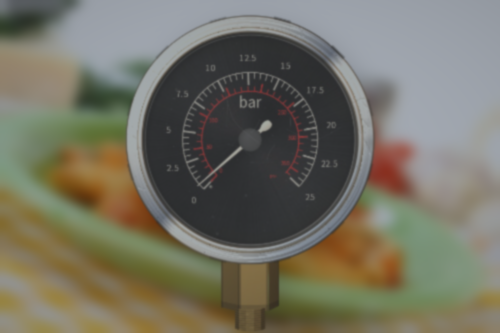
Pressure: {"value": 0.5, "unit": "bar"}
